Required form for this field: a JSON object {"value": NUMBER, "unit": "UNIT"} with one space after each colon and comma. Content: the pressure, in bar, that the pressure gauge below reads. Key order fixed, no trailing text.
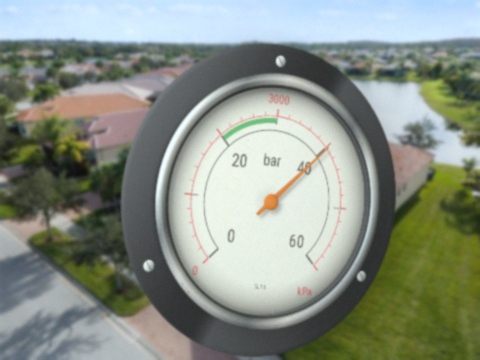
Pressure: {"value": 40, "unit": "bar"}
